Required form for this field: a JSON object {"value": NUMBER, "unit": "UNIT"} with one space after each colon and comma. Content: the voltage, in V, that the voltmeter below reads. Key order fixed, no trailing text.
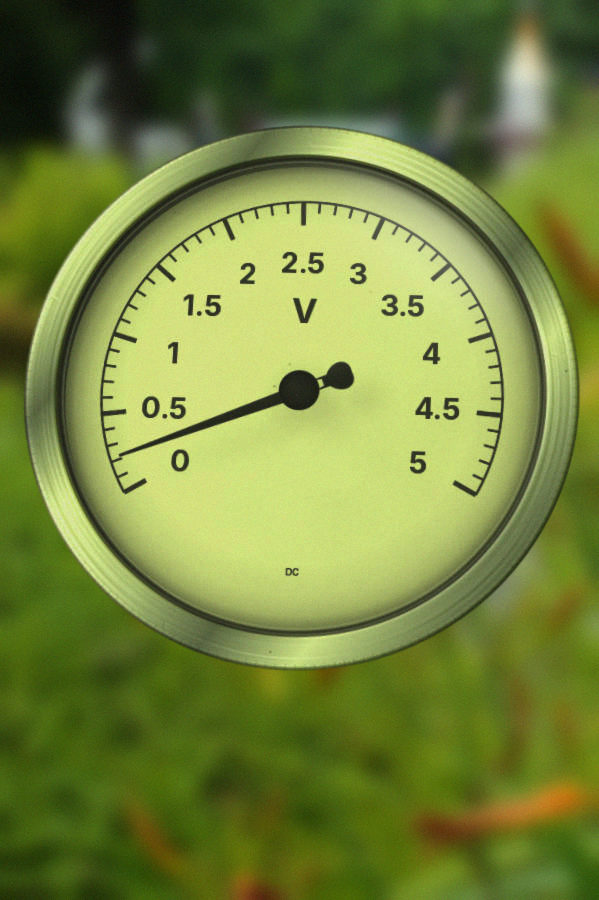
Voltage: {"value": 0.2, "unit": "V"}
